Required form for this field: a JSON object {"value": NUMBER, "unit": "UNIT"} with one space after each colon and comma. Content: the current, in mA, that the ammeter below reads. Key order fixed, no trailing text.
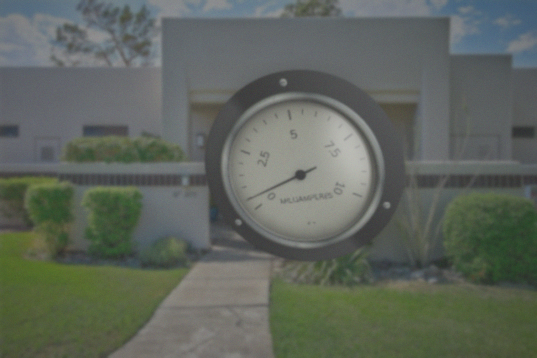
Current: {"value": 0.5, "unit": "mA"}
